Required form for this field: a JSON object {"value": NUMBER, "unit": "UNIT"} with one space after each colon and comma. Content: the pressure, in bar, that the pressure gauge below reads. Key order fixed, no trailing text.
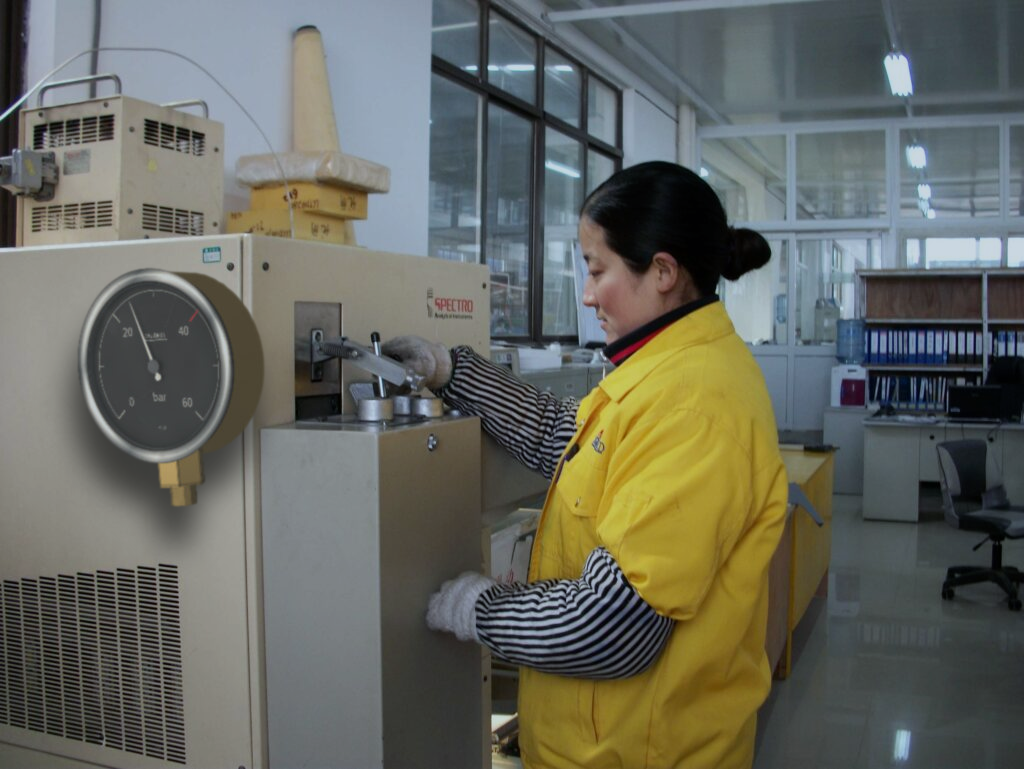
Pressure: {"value": 25, "unit": "bar"}
